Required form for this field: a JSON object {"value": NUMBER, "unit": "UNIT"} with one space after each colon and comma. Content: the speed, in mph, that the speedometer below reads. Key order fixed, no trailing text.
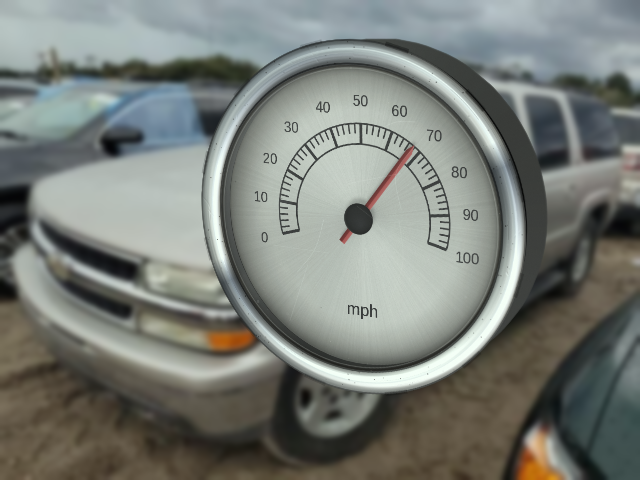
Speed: {"value": 68, "unit": "mph"}
